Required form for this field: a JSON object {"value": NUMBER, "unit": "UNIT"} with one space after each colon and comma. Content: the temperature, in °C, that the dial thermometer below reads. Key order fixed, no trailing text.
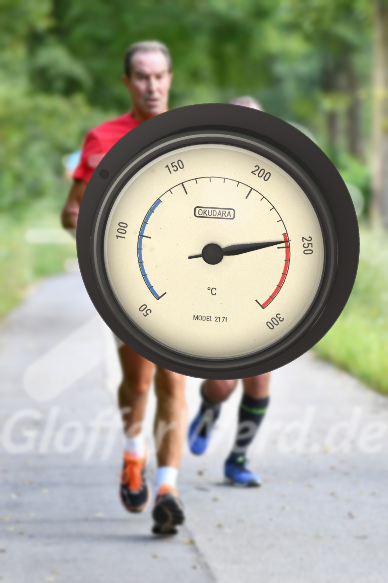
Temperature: {"value": 245, "unit": "°C"}
